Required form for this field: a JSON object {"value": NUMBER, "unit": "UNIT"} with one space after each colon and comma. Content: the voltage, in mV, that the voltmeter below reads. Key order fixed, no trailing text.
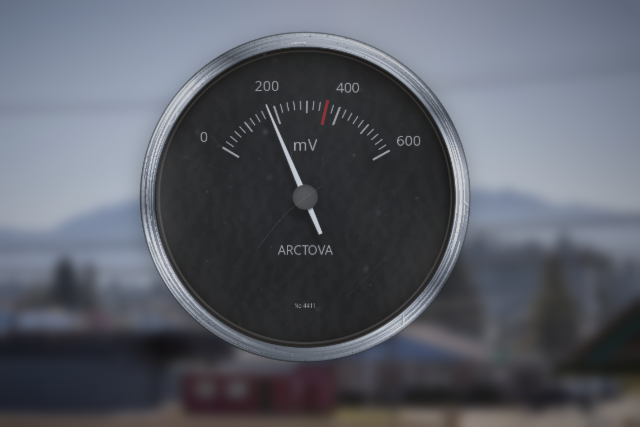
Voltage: {"value": 180, "unit": "mV"}
